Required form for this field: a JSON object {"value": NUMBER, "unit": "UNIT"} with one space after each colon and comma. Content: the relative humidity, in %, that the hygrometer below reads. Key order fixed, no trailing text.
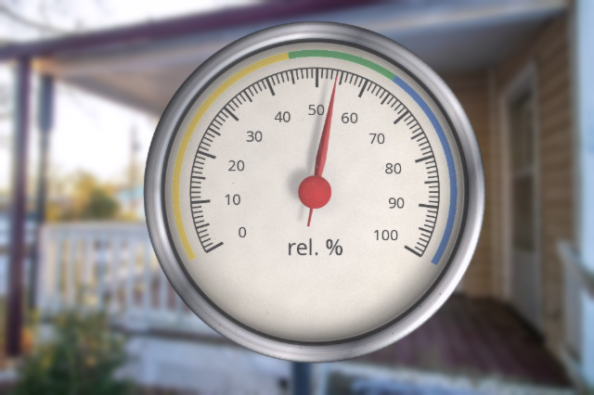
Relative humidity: {"value": 54, "unit": "%"}
